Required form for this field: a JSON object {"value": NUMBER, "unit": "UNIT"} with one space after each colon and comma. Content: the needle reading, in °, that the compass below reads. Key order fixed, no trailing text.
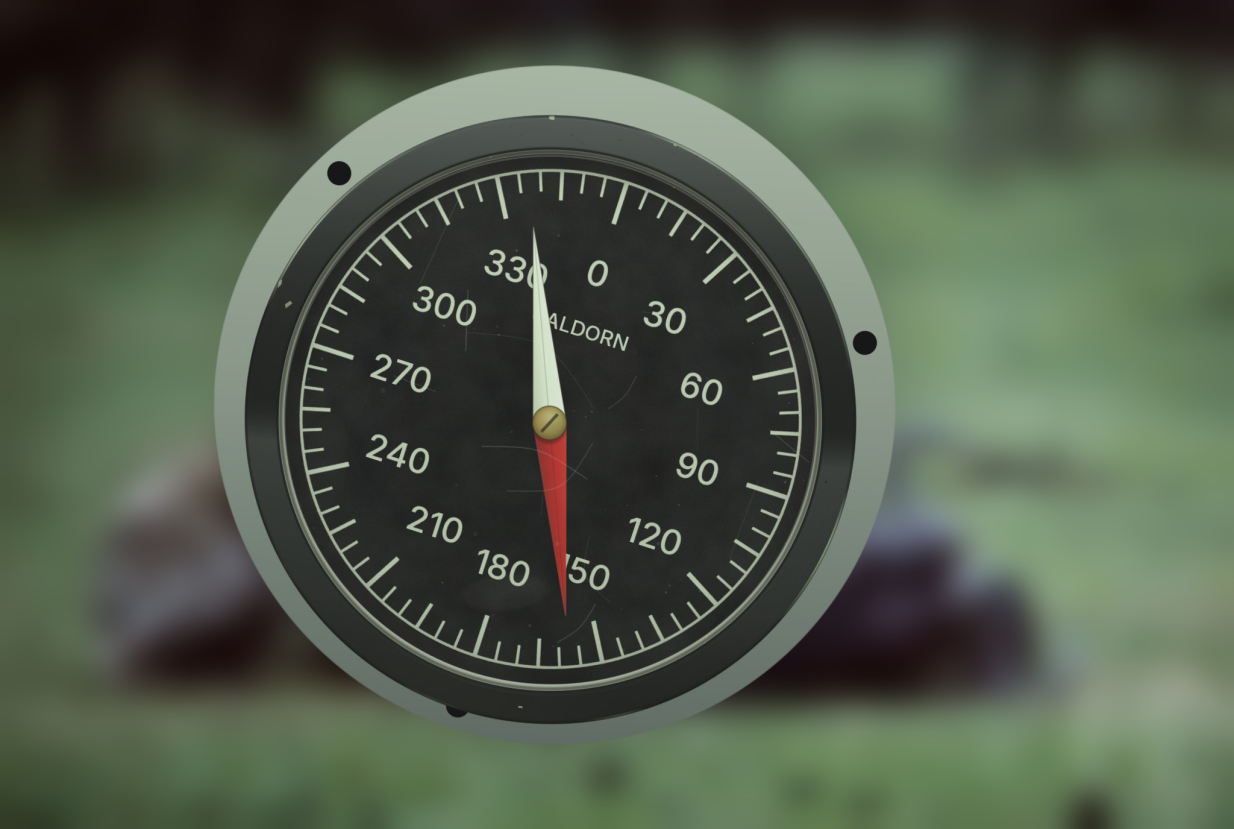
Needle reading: {"value": 157.5, "unit": "°"}
